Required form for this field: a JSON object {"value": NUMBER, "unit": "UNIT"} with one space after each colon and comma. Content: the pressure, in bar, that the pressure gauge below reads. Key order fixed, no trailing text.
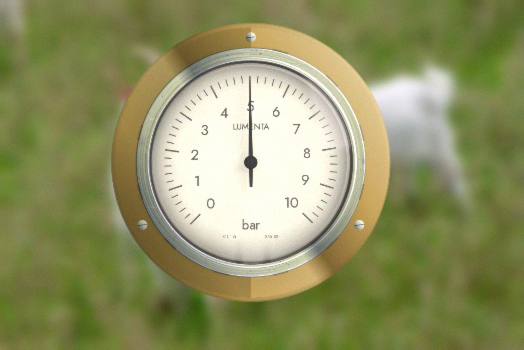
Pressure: {"value": 5, "unit": "bar"}
